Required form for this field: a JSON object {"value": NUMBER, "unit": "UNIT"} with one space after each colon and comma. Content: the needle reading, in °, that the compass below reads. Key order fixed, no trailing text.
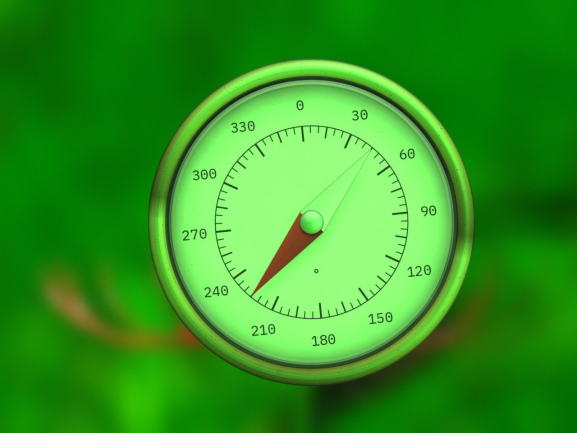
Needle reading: {"value": 225, "unit": "°"}
